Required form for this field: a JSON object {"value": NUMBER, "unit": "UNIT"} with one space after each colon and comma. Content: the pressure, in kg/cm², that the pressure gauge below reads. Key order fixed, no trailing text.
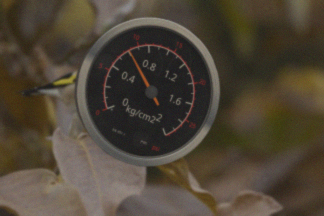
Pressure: {"value": 0.6, "unit": "kg/cm²"}
